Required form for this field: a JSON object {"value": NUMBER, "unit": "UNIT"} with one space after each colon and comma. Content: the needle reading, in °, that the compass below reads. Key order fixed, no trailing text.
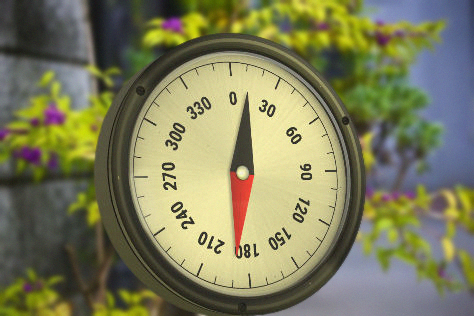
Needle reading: {"value": 190, "unit": "°"}
